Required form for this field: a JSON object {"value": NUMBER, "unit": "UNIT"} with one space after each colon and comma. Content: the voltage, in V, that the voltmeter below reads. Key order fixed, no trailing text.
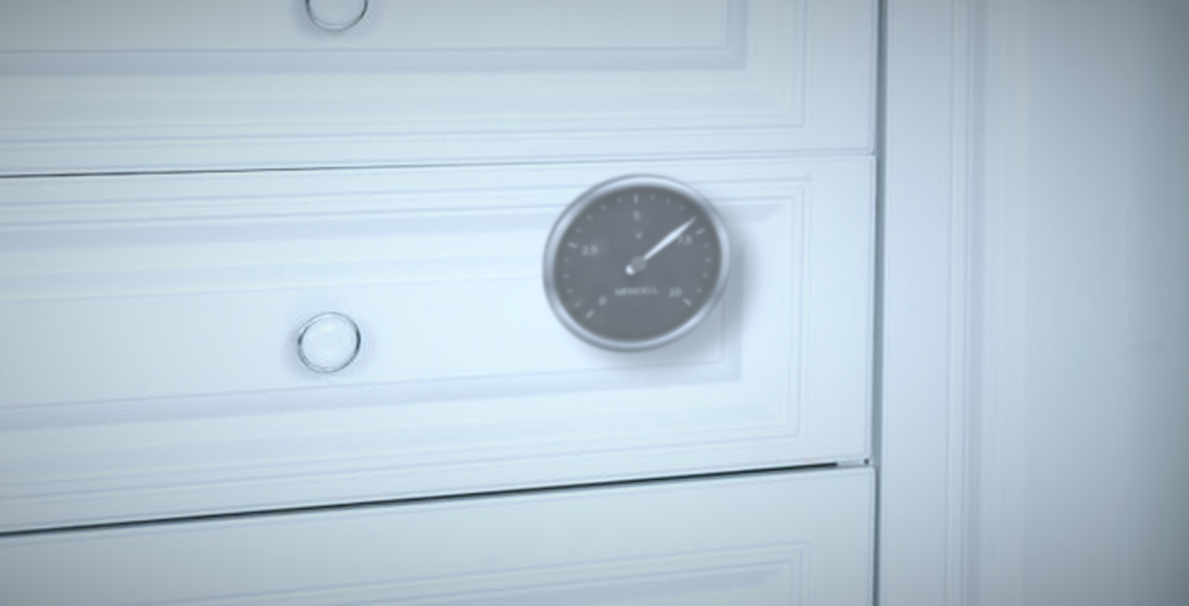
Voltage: {"value": 7, "unit": "V"}
